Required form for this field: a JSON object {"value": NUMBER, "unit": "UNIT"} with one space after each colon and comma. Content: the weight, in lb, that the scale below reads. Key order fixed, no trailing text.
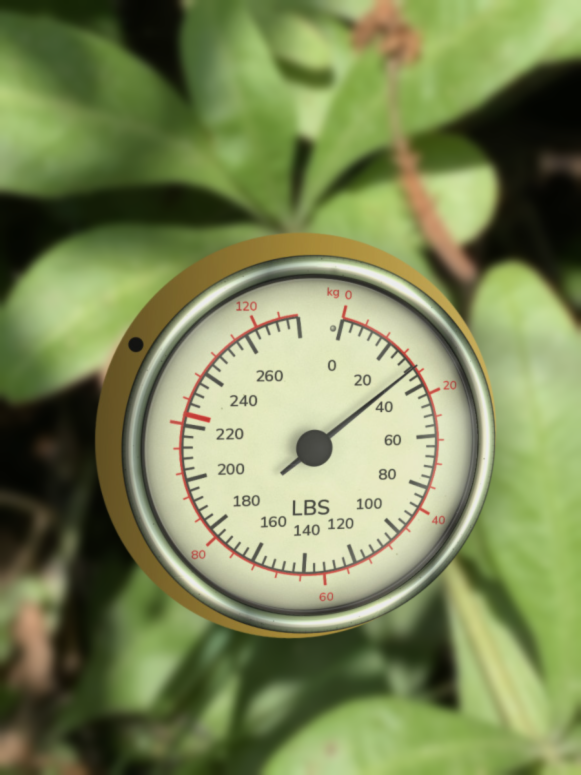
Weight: {"value": 32, "unit": "lb"}
